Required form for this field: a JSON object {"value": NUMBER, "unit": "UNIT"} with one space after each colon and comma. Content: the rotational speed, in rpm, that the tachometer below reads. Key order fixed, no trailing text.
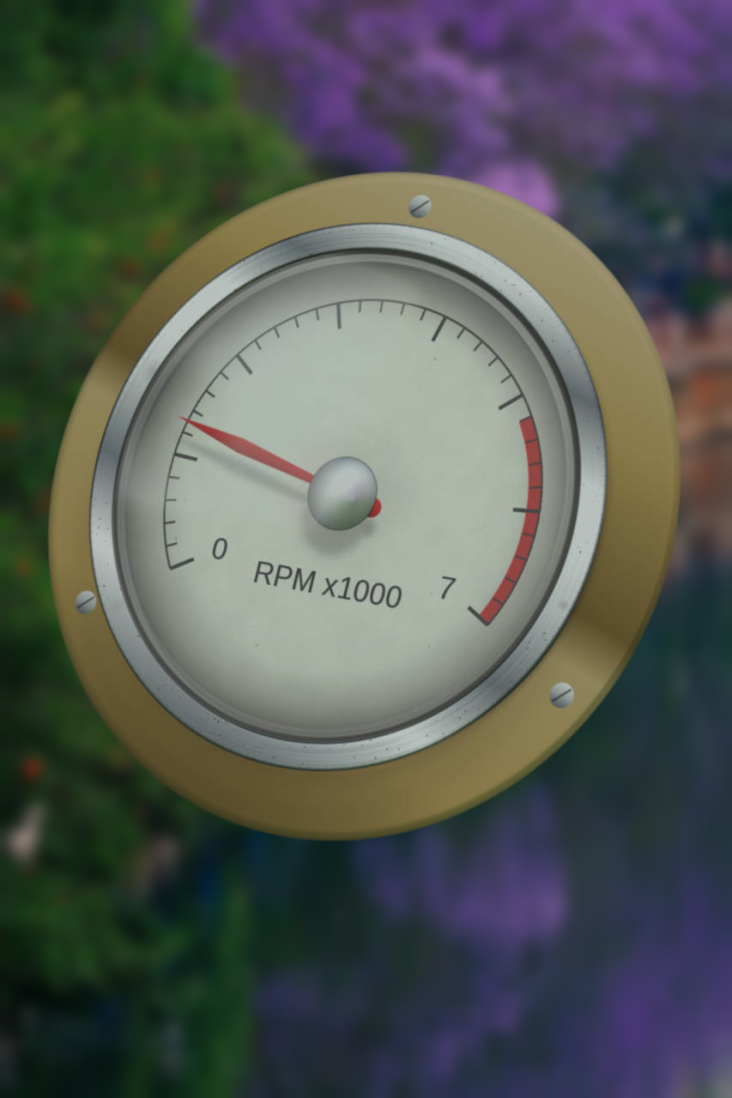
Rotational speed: {"value": 1300, "unit": "rpm"}
